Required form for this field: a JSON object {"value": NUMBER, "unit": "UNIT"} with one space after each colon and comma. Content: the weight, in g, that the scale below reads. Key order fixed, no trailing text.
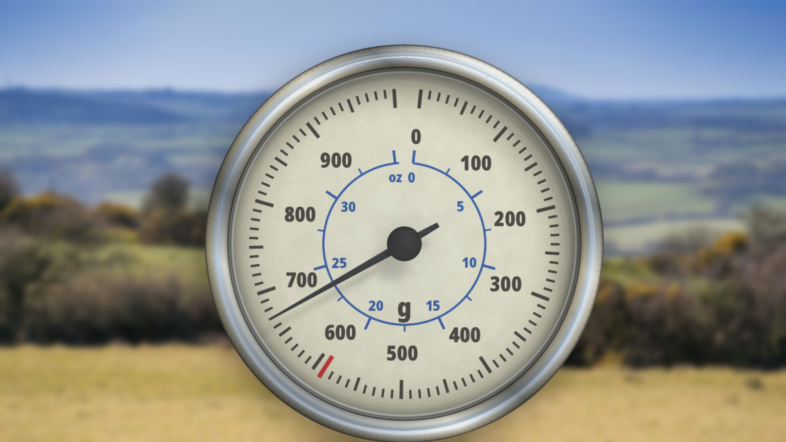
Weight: {"value": 670, "unit": "g"}
